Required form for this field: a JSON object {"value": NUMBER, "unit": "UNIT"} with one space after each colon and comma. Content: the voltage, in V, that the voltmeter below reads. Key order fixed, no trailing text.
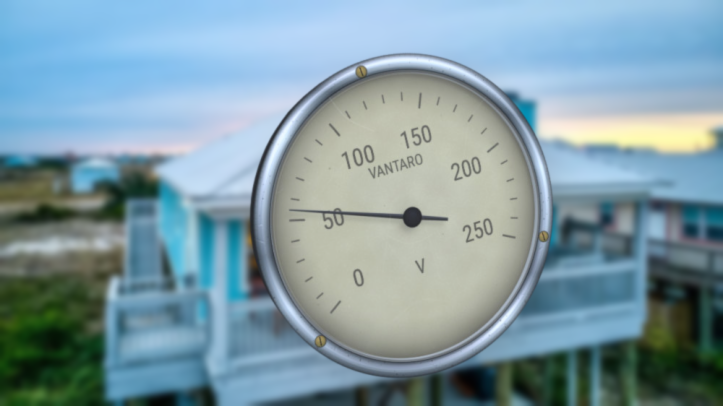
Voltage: {"value": 55, "unit": "V"}
